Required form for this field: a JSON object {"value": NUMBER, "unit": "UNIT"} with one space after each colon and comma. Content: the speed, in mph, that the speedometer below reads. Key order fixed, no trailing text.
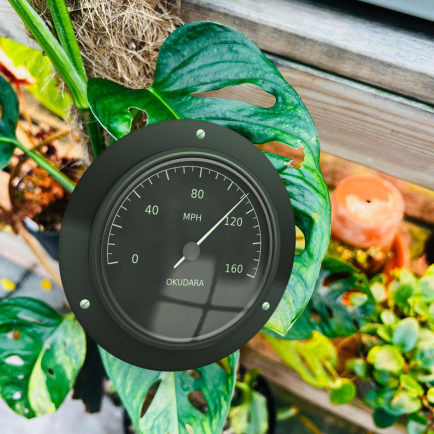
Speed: {"value": 110, "unit": "mph"}
